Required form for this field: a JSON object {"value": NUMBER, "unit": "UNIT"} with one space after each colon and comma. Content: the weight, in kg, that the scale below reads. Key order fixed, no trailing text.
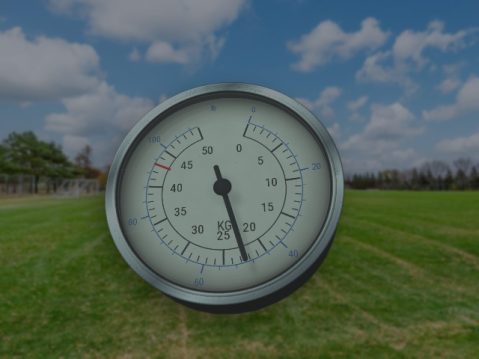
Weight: {"value": 22.5, "unit": "kg"}
